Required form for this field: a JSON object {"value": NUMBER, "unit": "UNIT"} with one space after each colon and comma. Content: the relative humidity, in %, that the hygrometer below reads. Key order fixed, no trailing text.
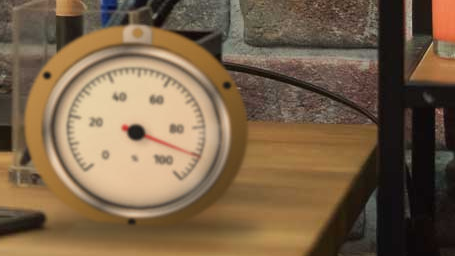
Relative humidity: {"value": 90, "unit": "%"}
